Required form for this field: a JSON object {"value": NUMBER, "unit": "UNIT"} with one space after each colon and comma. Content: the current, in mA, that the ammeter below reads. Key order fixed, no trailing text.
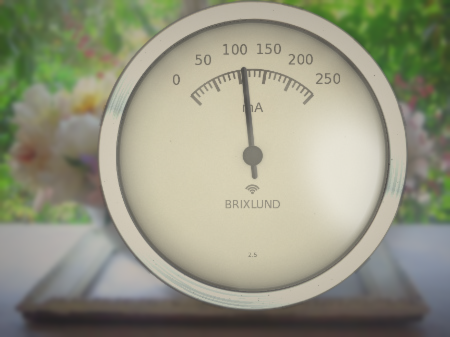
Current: {"value": 110, "unit": "mA"}
